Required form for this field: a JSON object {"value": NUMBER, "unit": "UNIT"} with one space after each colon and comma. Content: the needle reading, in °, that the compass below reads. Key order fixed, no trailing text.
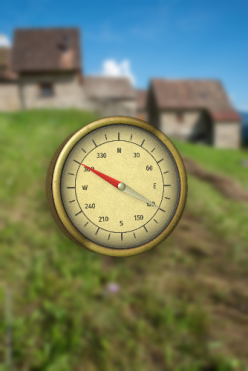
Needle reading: {"value": 300, "unit": "°"}
